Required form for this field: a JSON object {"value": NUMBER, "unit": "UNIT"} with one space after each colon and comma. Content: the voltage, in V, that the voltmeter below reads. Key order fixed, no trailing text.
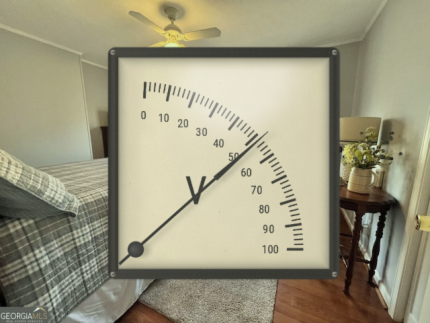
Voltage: {"value": 52, "unit": "V"}
